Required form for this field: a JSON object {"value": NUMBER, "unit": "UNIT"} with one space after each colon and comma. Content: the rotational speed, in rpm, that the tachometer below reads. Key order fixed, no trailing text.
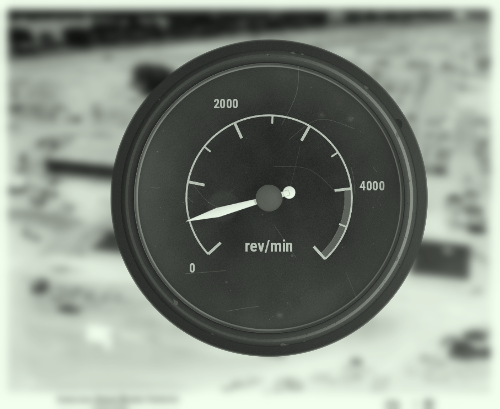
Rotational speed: {"value": 500, "unit": "rpm"}
